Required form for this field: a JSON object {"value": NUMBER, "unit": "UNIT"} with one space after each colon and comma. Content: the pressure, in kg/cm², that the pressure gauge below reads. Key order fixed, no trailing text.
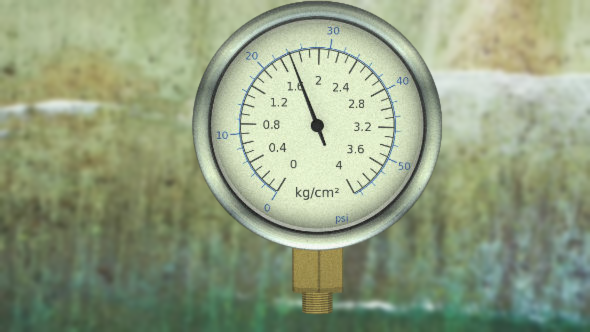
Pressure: {"value": 1.7, "unit": "kg/cm²"}
